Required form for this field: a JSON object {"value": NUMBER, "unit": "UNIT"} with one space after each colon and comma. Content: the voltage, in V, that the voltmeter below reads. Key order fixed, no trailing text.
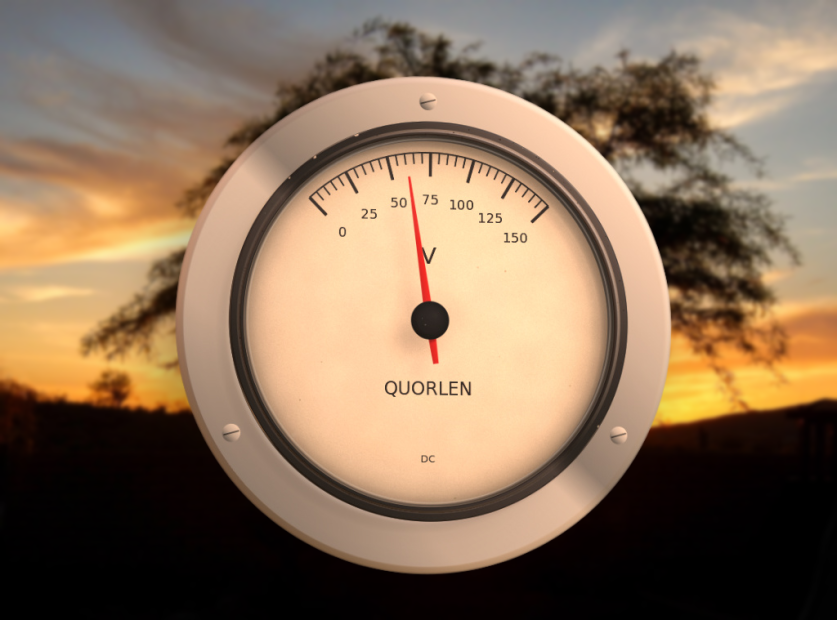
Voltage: {"value": 60, "unit": "V"}
